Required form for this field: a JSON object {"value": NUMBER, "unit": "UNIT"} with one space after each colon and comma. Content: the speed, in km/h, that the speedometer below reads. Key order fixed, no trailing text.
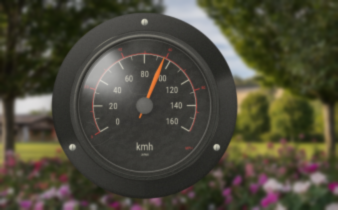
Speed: {"value": 95, "unit": "km/h"}
